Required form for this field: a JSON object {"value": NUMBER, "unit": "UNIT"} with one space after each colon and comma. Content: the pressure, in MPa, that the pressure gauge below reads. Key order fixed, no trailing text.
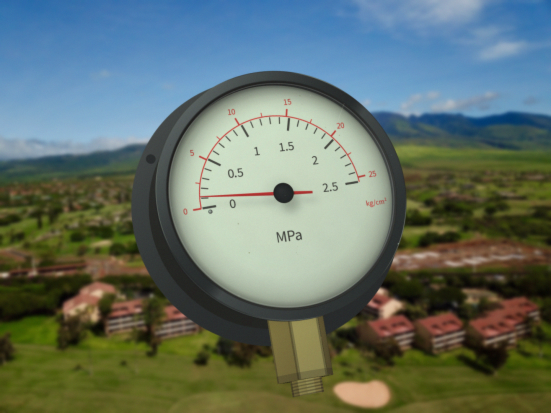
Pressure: {"value": 0.1, "unit": "MPa"}
